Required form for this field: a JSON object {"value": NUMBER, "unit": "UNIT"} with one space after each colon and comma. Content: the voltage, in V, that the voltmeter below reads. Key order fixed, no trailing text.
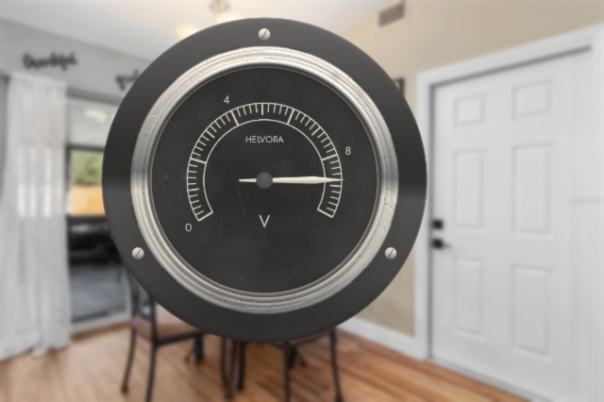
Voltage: {"value": 8.8, "unit": "V"}
